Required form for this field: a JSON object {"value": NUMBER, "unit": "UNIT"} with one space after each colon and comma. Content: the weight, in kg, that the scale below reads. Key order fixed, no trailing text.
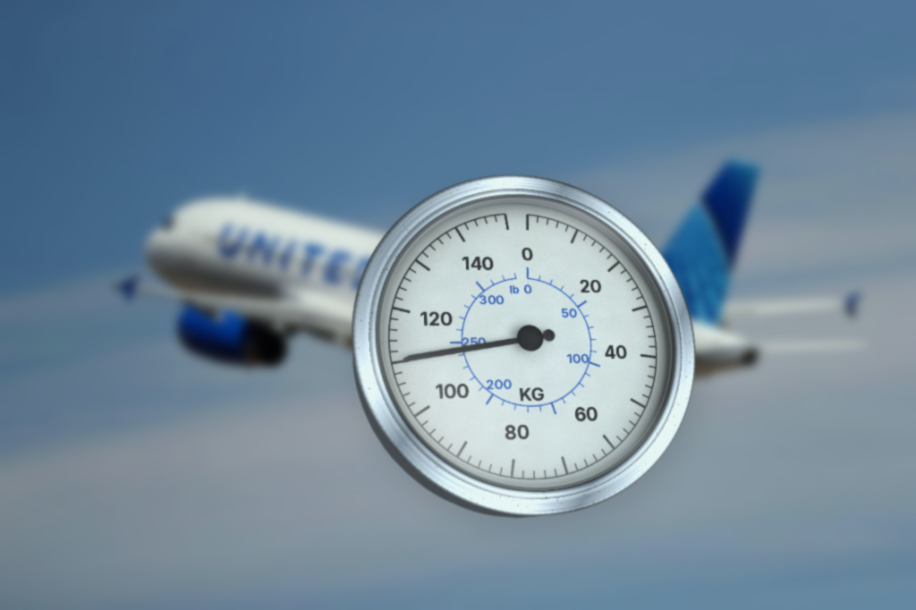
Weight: {"value": 110, "unit": "kg"}
